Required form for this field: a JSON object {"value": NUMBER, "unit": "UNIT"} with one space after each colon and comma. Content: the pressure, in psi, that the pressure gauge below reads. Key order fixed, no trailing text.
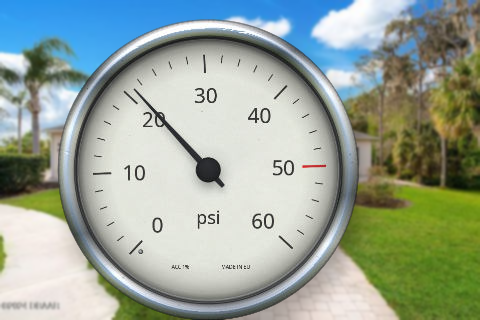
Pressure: {"value": 21, "unit": "psi"}
